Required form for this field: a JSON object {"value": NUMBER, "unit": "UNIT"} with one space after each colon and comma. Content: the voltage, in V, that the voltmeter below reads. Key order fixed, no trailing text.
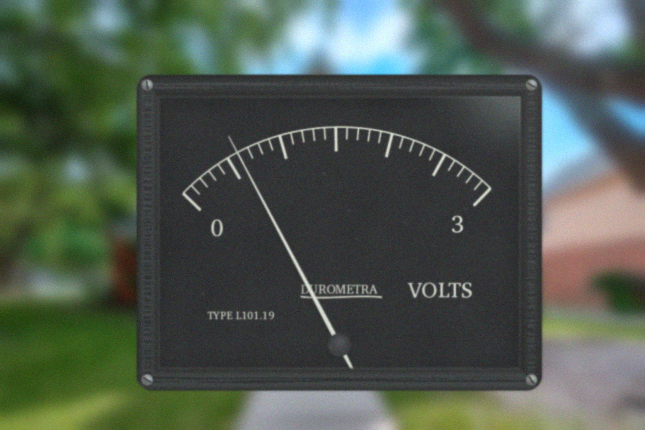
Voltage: {"value": 0.6, "unit": "V"}
